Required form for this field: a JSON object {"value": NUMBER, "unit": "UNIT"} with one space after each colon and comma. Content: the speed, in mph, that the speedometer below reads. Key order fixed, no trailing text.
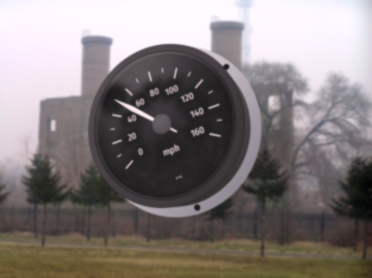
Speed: {"value": 50, "unit": "mph"}
